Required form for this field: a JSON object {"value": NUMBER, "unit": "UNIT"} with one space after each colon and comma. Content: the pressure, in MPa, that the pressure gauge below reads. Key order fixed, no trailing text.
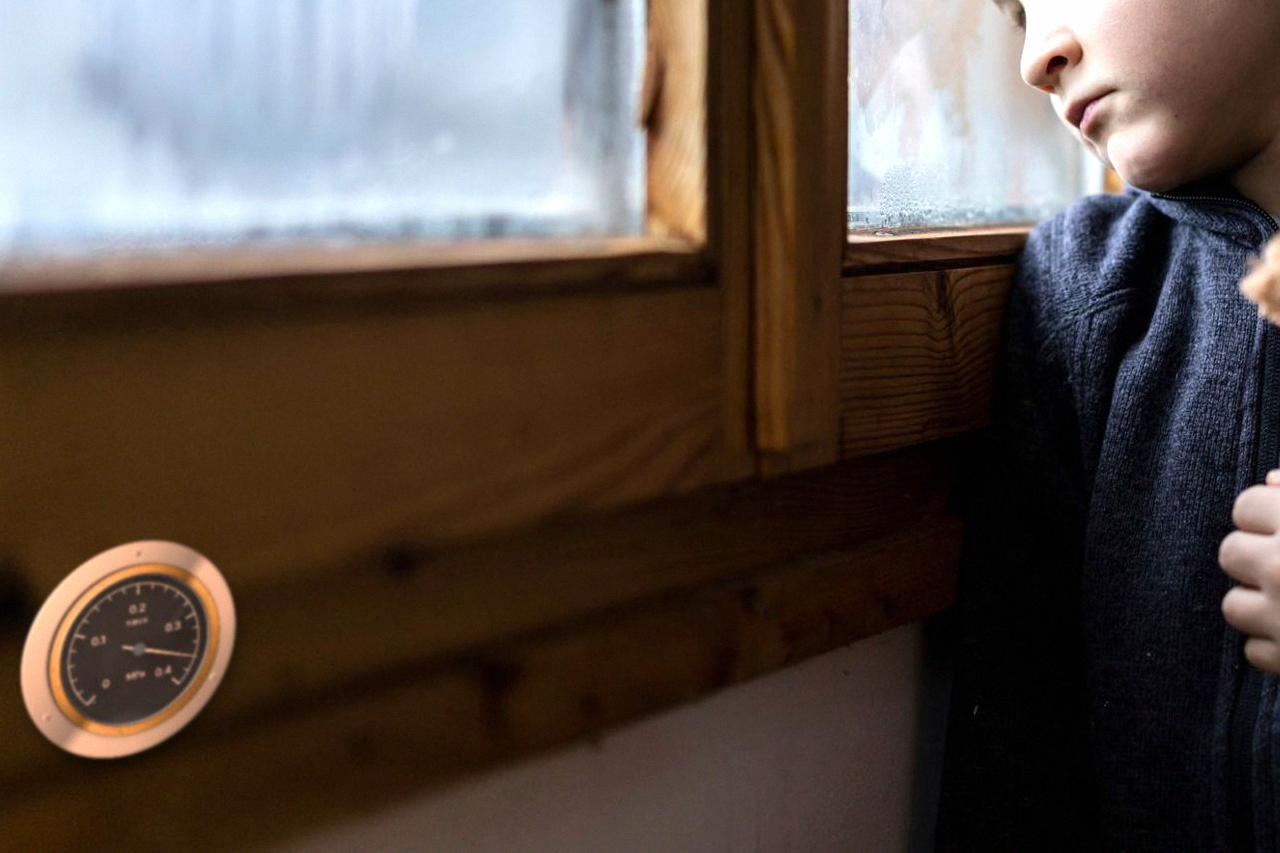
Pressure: {"value": 0.36, "unit": "MPa"}
